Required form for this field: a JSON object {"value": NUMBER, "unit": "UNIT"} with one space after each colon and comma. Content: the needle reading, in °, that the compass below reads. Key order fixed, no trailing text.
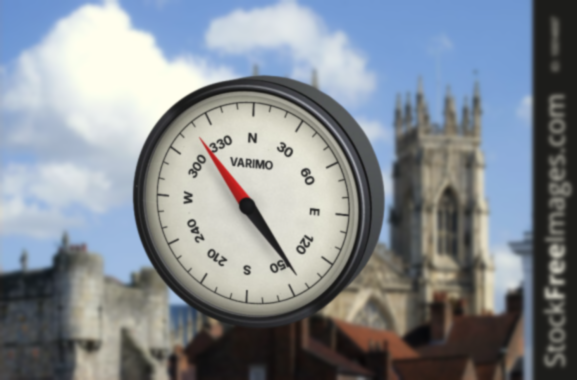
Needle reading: {"value": 320, "unit": "°"}
